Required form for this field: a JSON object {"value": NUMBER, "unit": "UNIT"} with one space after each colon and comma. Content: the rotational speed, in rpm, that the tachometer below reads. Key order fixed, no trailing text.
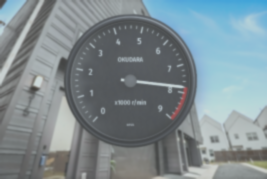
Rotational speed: {"value": 7800, "unit": "rpm"}
